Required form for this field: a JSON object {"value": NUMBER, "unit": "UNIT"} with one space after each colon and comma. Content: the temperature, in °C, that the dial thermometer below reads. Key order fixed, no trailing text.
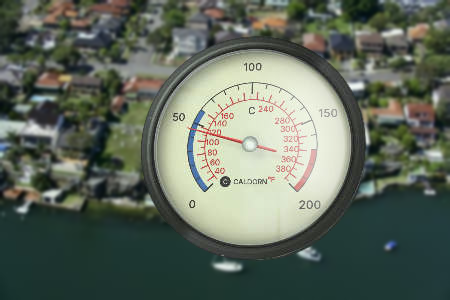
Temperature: {"value": 45, "unit": "°C"}
